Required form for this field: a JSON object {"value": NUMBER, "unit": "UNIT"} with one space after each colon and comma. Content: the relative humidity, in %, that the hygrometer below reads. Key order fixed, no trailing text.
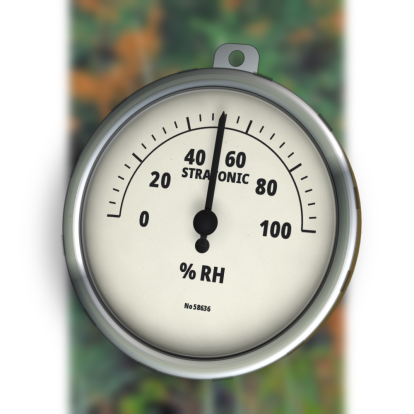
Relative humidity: {"value": 52, "unit": "%"}
